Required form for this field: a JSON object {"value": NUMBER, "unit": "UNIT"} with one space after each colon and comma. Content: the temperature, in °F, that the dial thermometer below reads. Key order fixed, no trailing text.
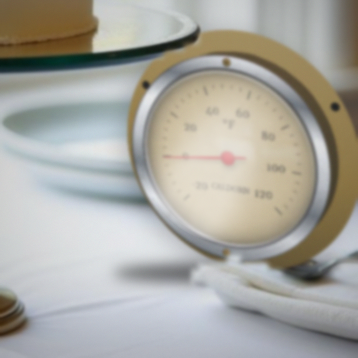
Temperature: {"value": 0, "unit": "°F"}
